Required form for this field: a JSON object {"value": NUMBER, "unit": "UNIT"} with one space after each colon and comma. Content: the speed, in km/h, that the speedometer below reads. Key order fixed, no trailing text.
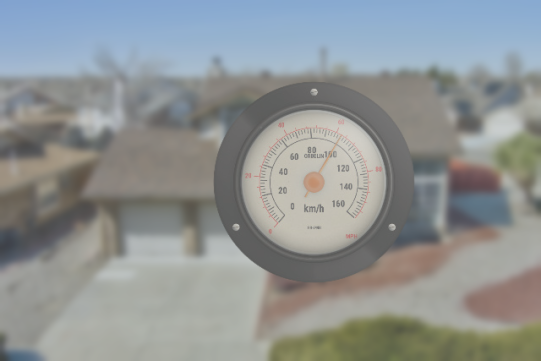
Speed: {"value": 100, "unit": "km/h"}
